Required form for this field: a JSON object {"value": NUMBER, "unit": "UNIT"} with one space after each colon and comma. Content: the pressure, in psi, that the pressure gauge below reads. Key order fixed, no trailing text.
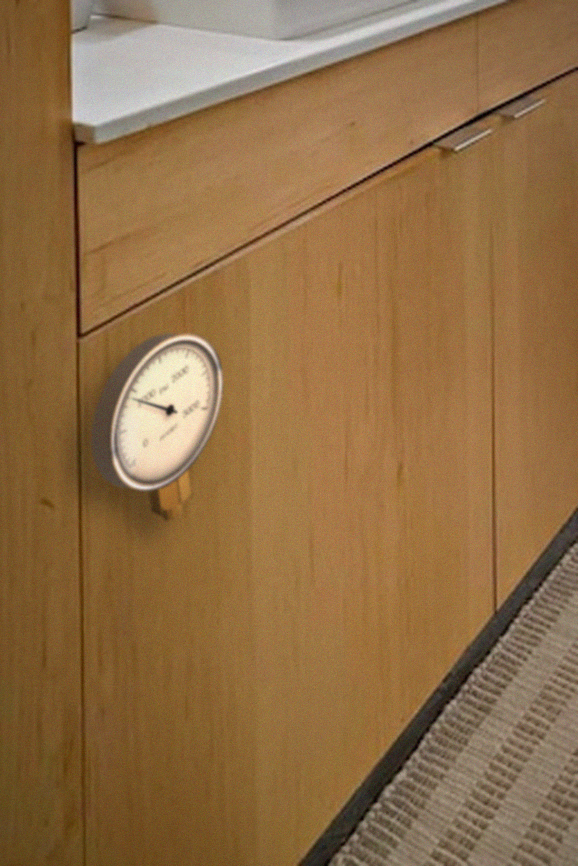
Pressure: {"value": 900, "unit": "psi"}
